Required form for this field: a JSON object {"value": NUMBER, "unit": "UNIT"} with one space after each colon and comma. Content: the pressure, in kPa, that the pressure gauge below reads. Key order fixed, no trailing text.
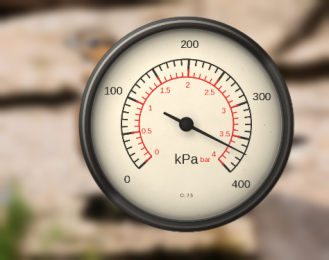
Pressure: {"value": 370, "unit": "kPa"}
